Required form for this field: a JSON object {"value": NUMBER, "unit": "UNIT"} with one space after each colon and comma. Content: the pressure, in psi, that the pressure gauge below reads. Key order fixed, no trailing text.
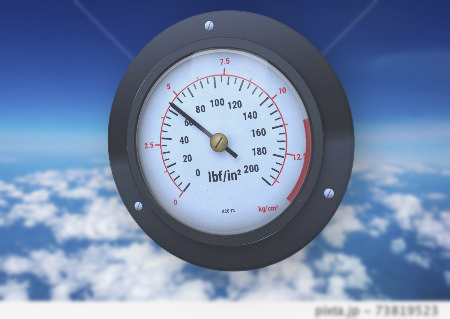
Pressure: {"value": 65, "unit": "psi"}
